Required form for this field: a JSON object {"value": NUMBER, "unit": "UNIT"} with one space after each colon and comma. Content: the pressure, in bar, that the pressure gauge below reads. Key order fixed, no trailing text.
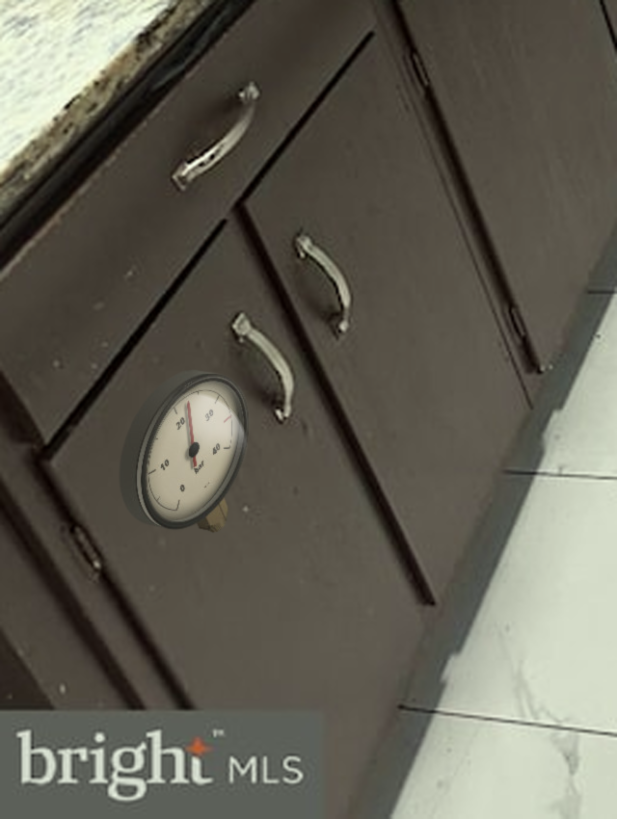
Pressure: {"value": 22.5, "unit": "bar"}
